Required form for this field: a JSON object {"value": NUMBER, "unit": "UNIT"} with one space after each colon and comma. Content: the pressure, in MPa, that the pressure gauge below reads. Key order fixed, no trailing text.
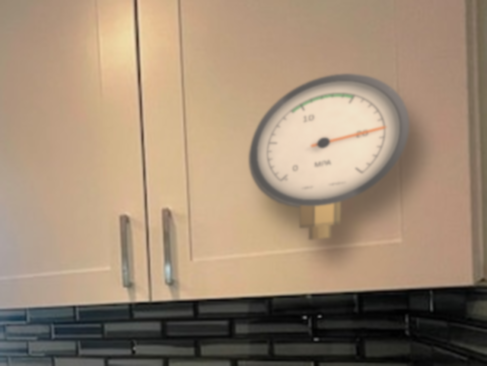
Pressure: {"value": 20, "unit": "MPa"}
